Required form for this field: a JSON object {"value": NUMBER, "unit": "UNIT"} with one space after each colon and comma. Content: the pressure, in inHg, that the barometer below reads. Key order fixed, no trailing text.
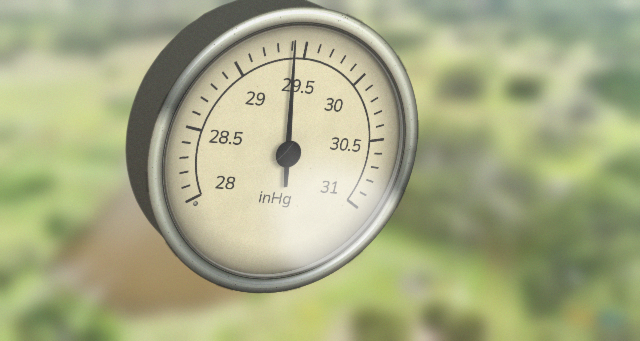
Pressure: {"value": 29.4, "unit": "inHg"}
